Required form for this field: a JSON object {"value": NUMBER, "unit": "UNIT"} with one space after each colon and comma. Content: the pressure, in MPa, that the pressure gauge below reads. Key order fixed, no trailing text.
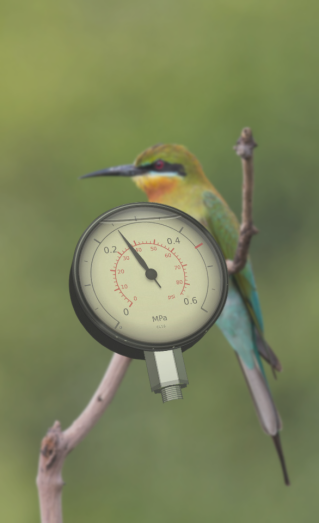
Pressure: {"value": 0.25, "unit": "MPa"}
